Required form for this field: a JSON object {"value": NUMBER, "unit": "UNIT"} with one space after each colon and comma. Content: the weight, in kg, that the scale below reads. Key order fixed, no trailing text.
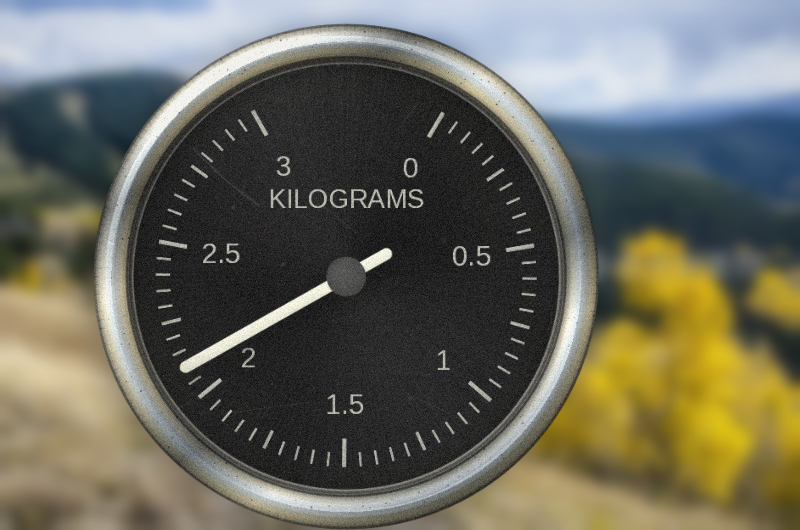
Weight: {"value": 2.1, "unit": "kg"}
